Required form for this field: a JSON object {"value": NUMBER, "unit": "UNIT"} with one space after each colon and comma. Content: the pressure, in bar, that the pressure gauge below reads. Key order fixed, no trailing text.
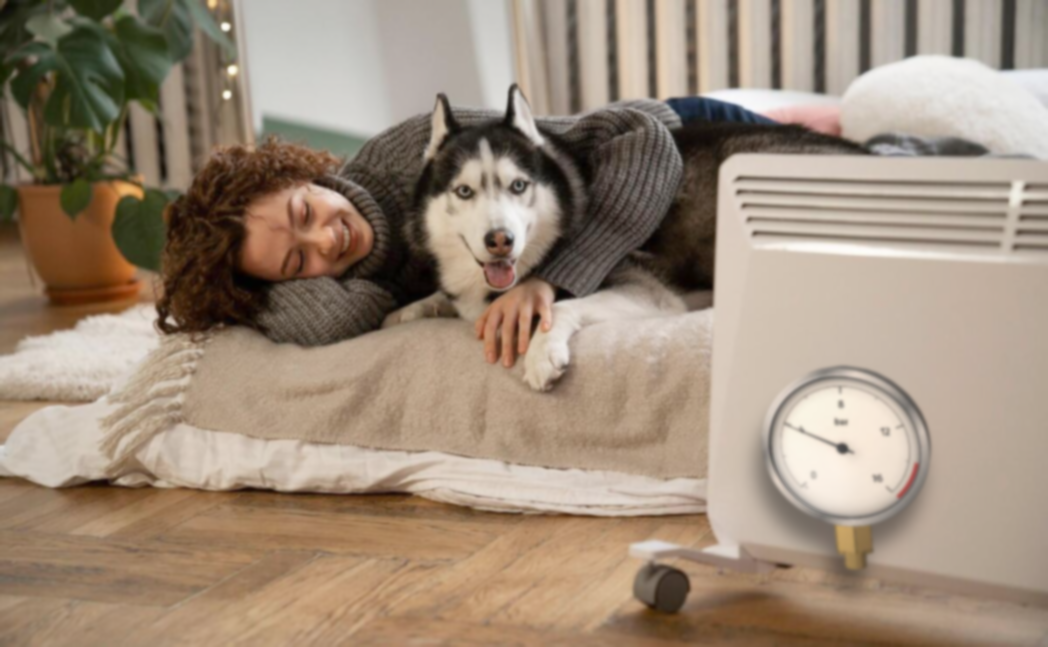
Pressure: {"value": 4, "unit": "bar"}
